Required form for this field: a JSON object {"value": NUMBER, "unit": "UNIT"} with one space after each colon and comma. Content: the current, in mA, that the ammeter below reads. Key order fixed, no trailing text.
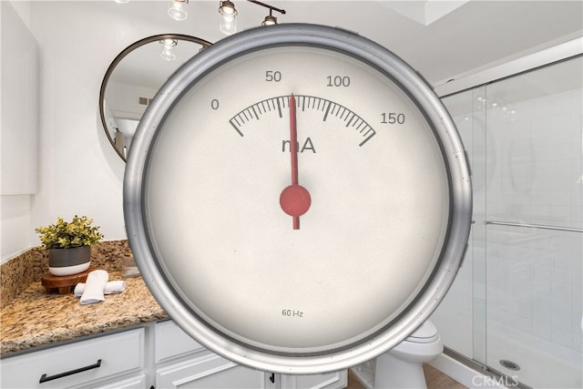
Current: {"value": 65, "unit": "mA"}
